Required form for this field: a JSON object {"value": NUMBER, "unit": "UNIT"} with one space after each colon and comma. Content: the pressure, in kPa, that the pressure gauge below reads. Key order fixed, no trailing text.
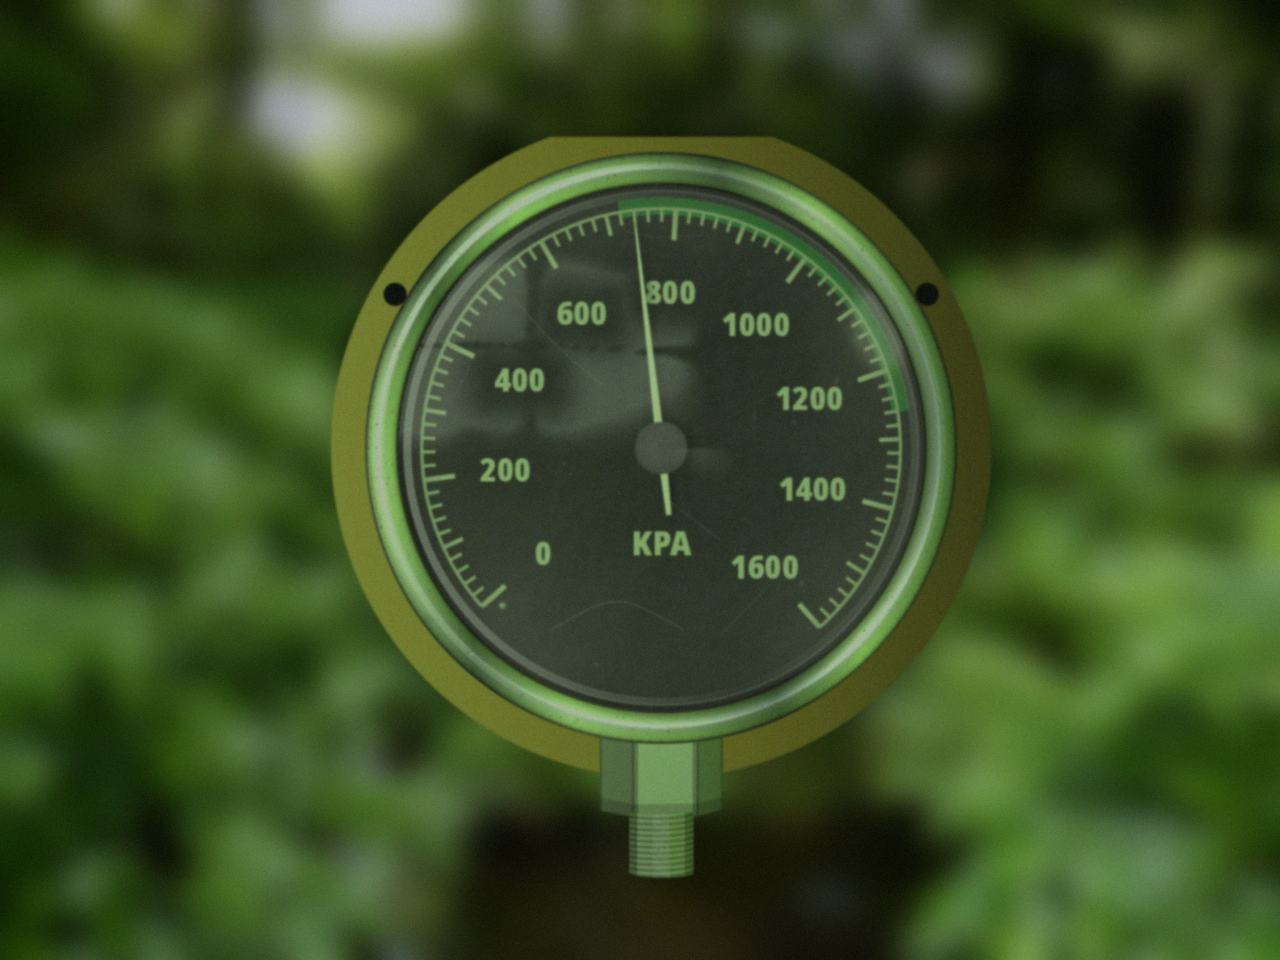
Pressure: {"value": 740, "unit": "kPa"}
